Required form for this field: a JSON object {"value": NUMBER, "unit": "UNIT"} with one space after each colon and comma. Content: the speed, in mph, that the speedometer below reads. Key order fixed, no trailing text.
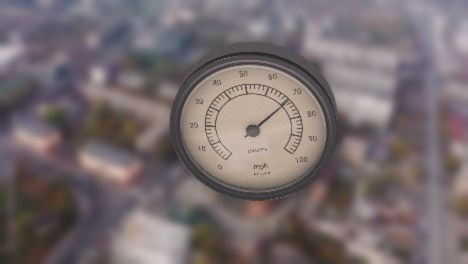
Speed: {"value": 70, "unit": "mph"}
